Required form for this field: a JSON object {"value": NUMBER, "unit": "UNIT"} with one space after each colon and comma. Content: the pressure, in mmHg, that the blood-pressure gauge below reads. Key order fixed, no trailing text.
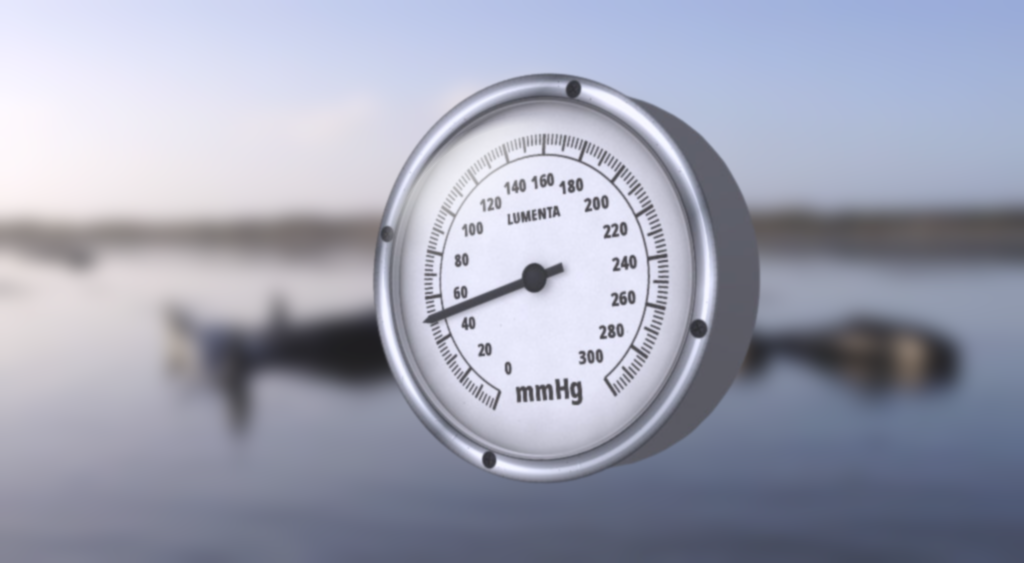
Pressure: {"value": 50, "unit": "mmHg"}
